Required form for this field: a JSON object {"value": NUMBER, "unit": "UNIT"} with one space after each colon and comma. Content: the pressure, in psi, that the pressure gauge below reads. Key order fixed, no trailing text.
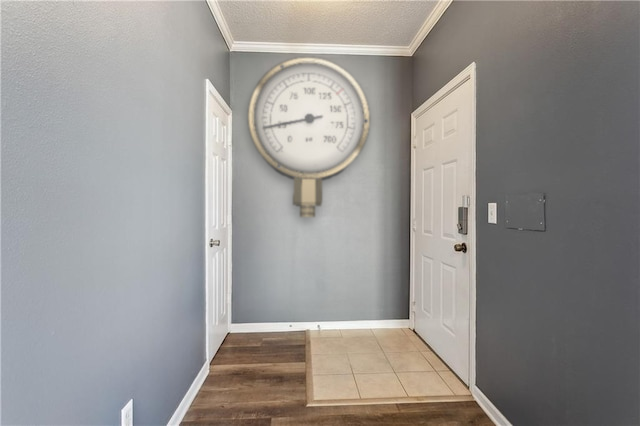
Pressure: {"value": 25, "unit": "psi"}
